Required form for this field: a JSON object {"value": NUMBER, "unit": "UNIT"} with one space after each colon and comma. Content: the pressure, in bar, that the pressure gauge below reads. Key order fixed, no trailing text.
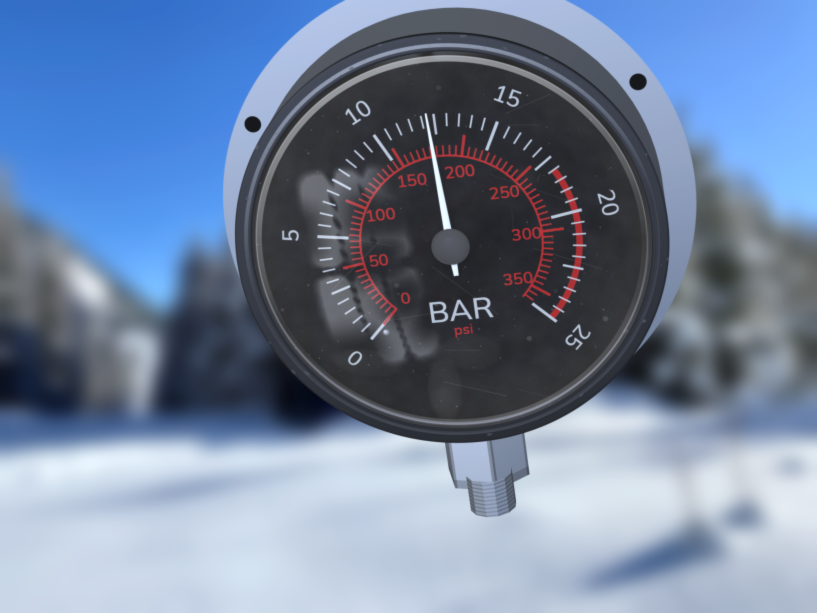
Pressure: {"value": 12.25, "unit": "bar"}
